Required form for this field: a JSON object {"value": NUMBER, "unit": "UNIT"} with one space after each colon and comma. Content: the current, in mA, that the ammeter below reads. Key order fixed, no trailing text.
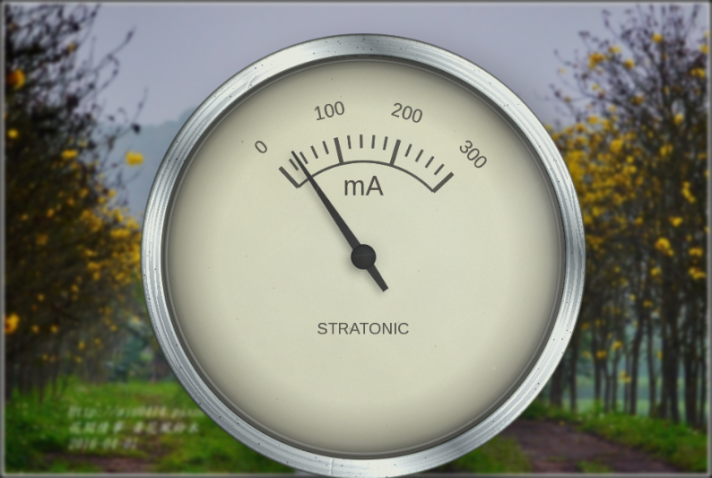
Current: {"value": 30, "unit": "mA"}
